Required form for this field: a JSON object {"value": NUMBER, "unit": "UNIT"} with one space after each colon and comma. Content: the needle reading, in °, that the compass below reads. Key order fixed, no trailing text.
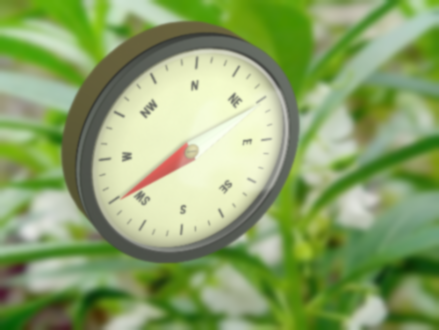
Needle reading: {"value": 240, "unit": "°"}
